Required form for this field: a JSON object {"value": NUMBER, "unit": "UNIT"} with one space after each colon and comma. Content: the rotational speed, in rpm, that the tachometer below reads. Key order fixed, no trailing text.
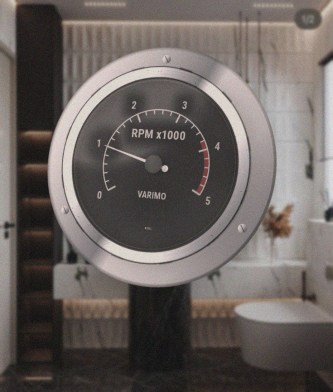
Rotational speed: {"value": 1000, "unit": "rpm"}
